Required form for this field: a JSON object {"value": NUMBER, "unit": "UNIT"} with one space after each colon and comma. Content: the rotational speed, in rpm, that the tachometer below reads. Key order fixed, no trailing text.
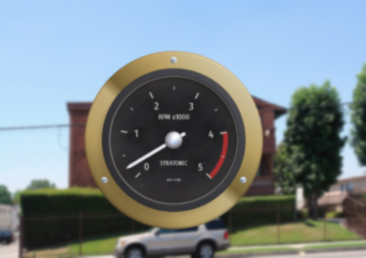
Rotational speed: {"value": 250, "unit": "rpm"}
